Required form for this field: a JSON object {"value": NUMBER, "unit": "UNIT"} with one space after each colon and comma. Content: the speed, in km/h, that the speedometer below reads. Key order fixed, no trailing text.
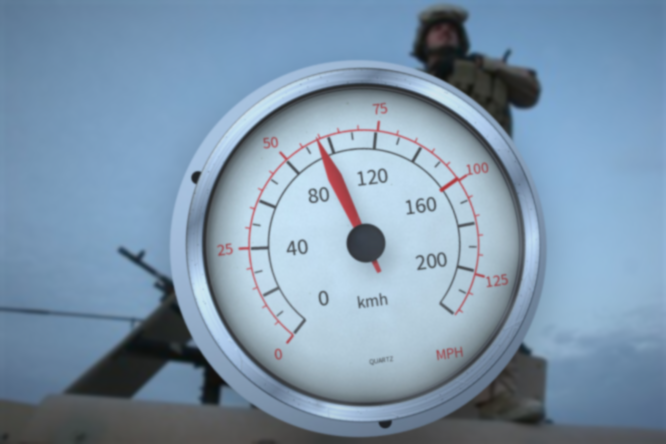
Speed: {"value": 95, "unit": "km/h"}
